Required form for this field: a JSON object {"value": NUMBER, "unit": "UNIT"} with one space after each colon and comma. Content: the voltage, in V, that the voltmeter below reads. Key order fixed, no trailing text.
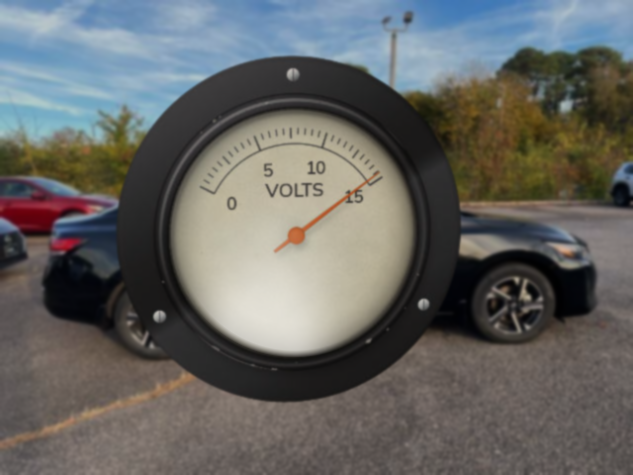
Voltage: {"value": 14.5, "unit": "V"}
